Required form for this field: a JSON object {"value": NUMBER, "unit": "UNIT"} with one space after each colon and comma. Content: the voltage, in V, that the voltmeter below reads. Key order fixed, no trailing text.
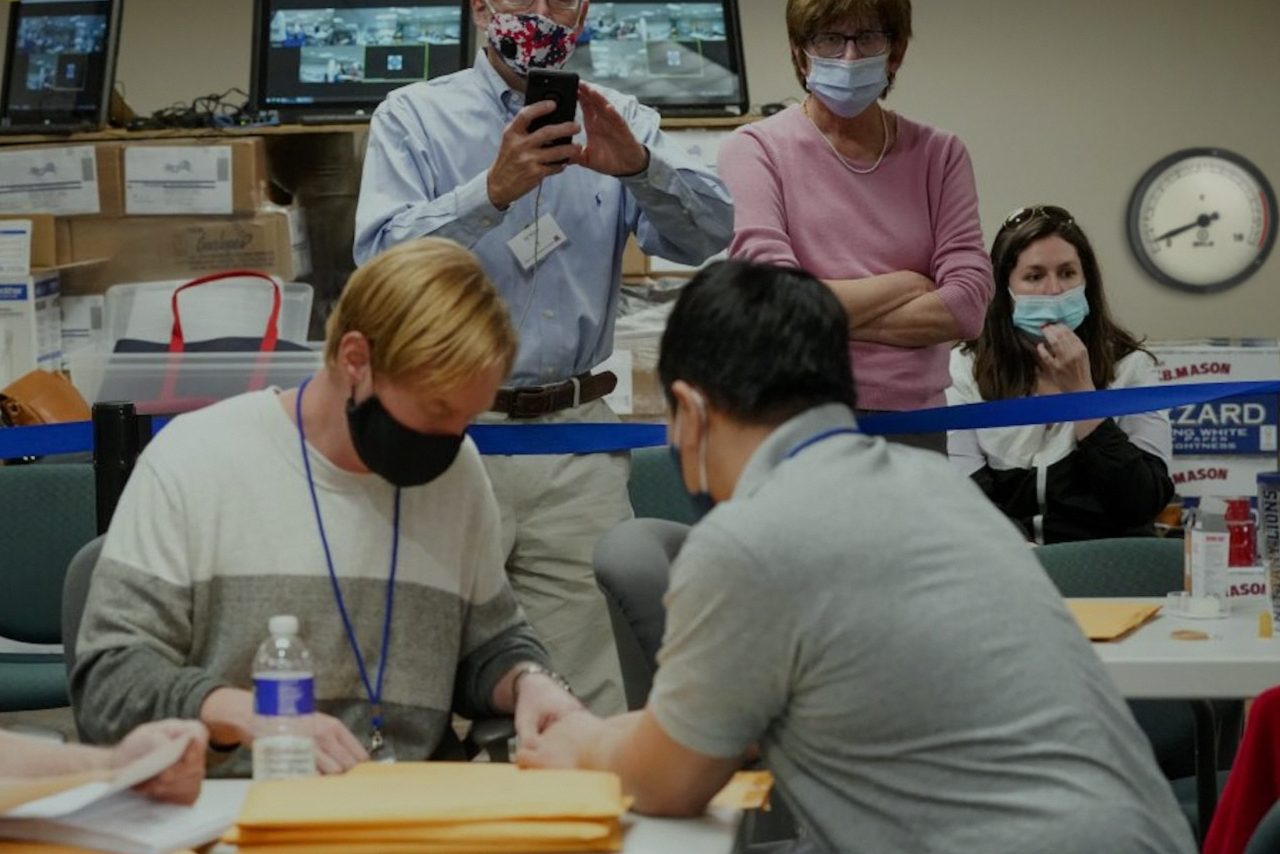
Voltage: {"value": 0.5, "unit": "V"}
